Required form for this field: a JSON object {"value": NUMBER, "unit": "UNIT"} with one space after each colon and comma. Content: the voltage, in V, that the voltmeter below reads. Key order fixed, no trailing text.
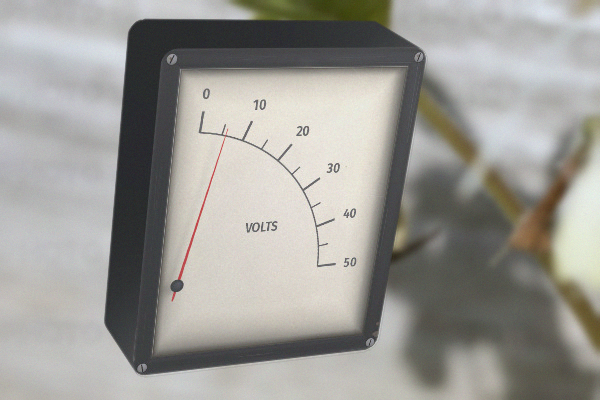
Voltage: {"value": 5, "unit": "V"}
